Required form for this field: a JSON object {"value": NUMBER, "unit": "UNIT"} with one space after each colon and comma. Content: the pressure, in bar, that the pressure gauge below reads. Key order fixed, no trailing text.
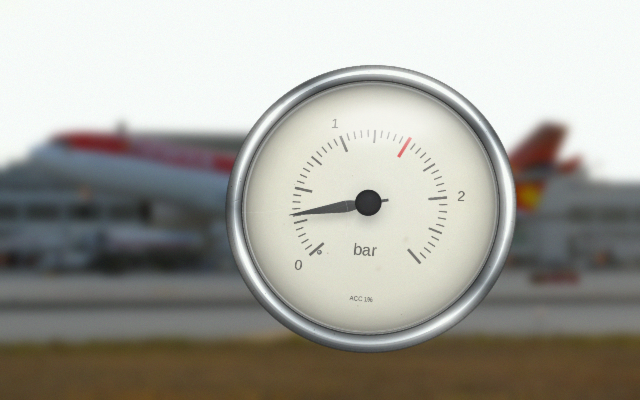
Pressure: {"value": 0.3, "unit": "bar"}
